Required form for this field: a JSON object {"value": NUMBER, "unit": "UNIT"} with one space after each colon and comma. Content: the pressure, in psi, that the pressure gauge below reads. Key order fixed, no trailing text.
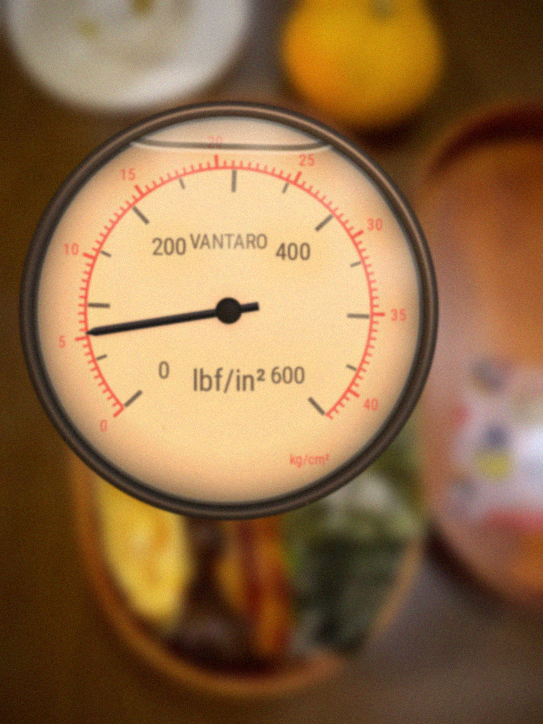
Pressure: {"value": 75, "unit": "psi"}
